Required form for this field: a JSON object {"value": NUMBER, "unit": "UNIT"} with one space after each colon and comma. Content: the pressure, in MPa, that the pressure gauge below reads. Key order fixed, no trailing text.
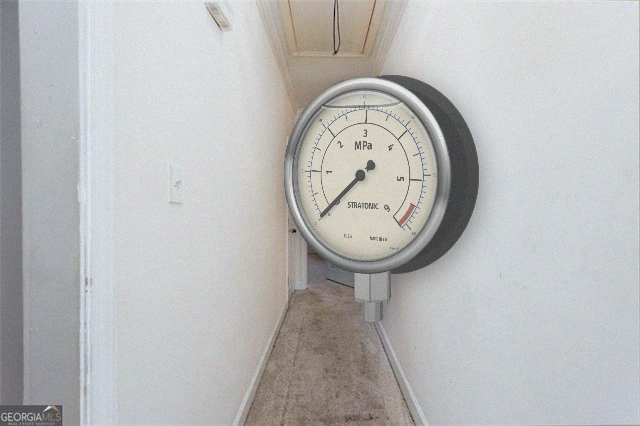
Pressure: {"value": 0, "unit": "MPa"}
